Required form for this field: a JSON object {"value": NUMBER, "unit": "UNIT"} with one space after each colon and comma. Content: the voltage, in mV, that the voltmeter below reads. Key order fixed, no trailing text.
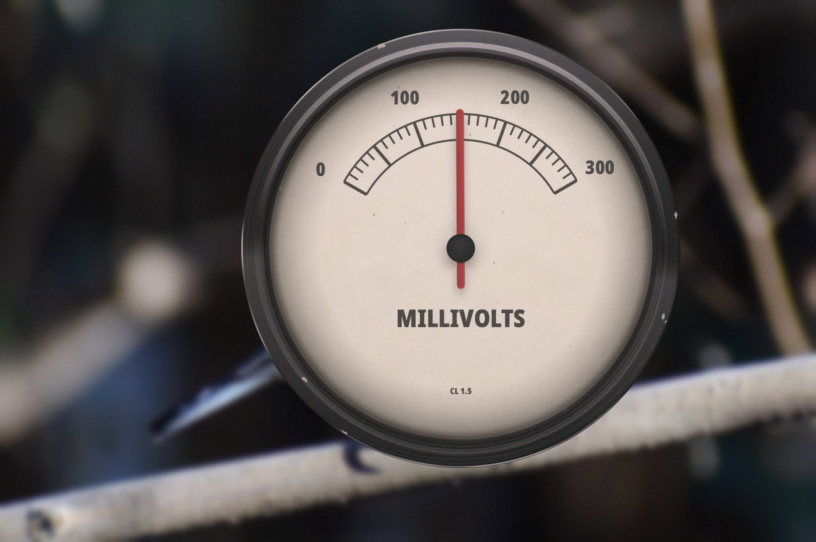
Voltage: {"value": 150, "unit": "mV"}
